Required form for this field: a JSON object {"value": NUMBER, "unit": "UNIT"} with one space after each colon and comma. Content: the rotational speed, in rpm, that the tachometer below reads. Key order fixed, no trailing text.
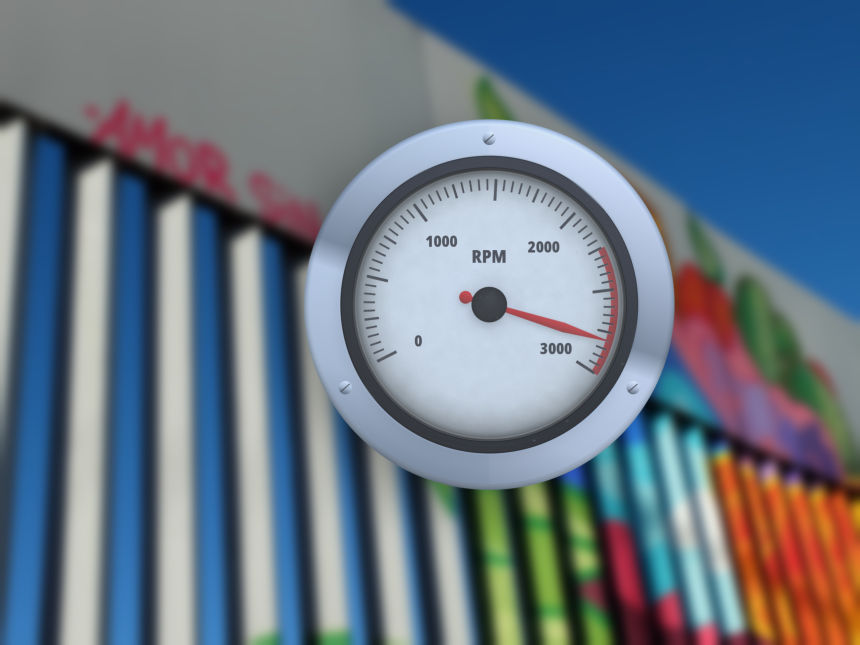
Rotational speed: {"value": 2800, "unit": "rpm"}
